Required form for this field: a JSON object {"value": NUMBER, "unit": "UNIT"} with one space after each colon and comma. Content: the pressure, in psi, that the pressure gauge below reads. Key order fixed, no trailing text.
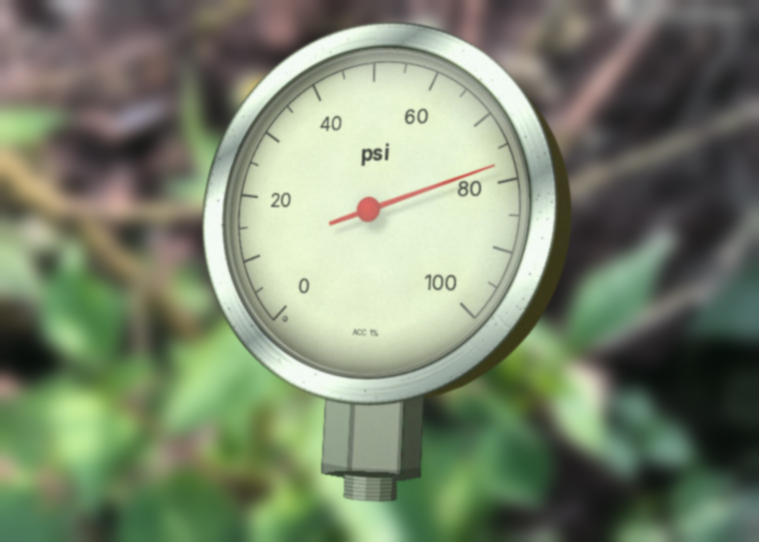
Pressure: {"value": 77.5, "unit": "psi"}
